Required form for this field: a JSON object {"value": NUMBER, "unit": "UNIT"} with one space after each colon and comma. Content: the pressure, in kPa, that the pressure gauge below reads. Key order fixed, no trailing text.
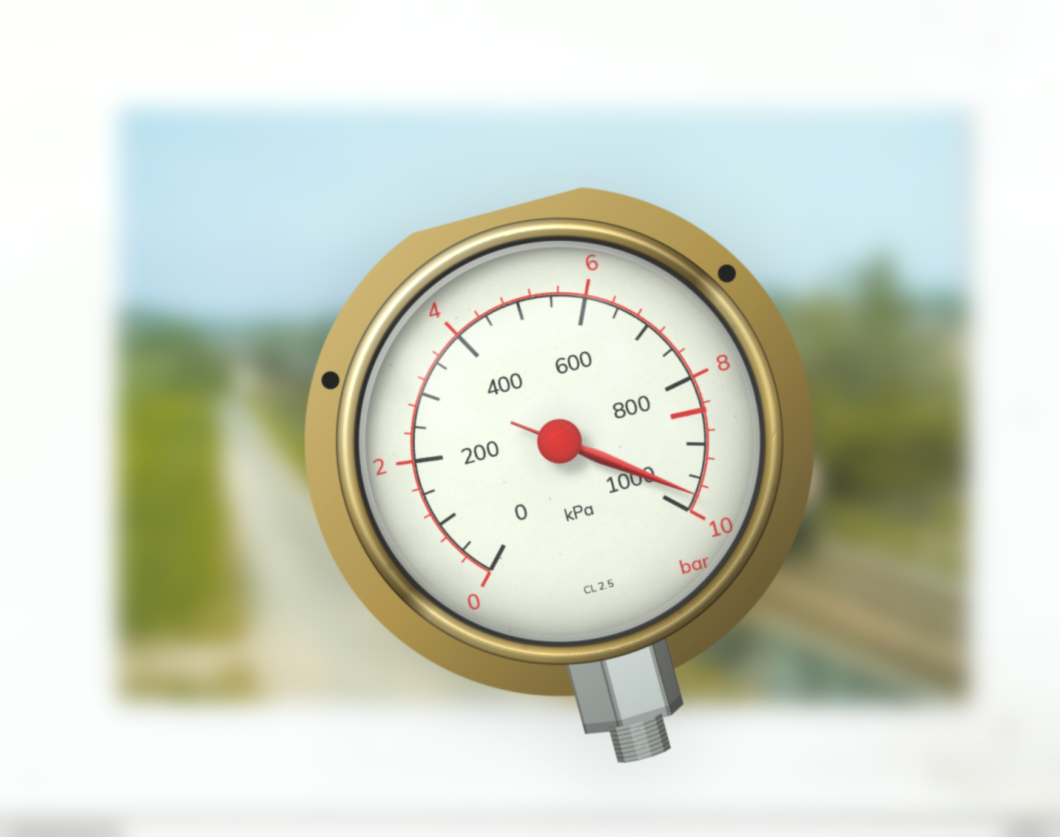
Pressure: {"value": 975, "unit": "kPa"}
